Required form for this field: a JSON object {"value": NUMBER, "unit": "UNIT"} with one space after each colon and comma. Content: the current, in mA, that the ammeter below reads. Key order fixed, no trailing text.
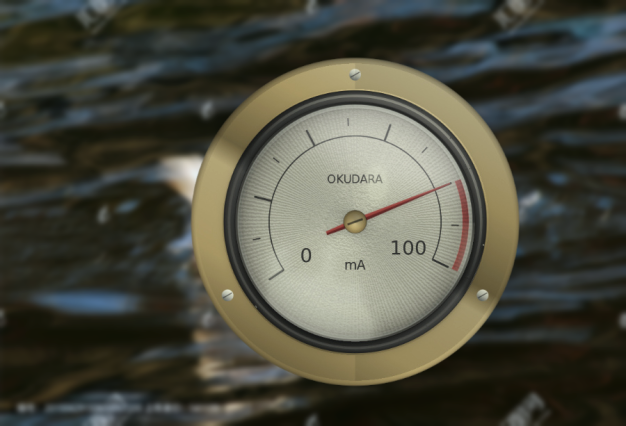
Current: {"value": 80, "unit": "mA"}
